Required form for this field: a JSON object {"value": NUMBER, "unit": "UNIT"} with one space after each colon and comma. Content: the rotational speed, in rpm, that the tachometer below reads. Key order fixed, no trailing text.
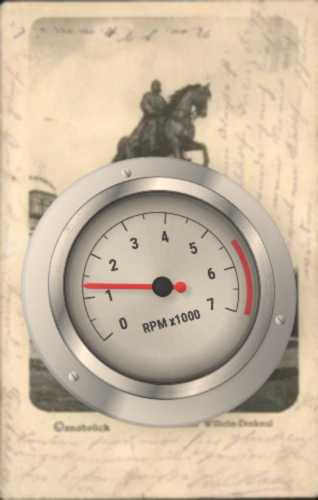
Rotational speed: {"value": 1250, "unit": "rpm"}
